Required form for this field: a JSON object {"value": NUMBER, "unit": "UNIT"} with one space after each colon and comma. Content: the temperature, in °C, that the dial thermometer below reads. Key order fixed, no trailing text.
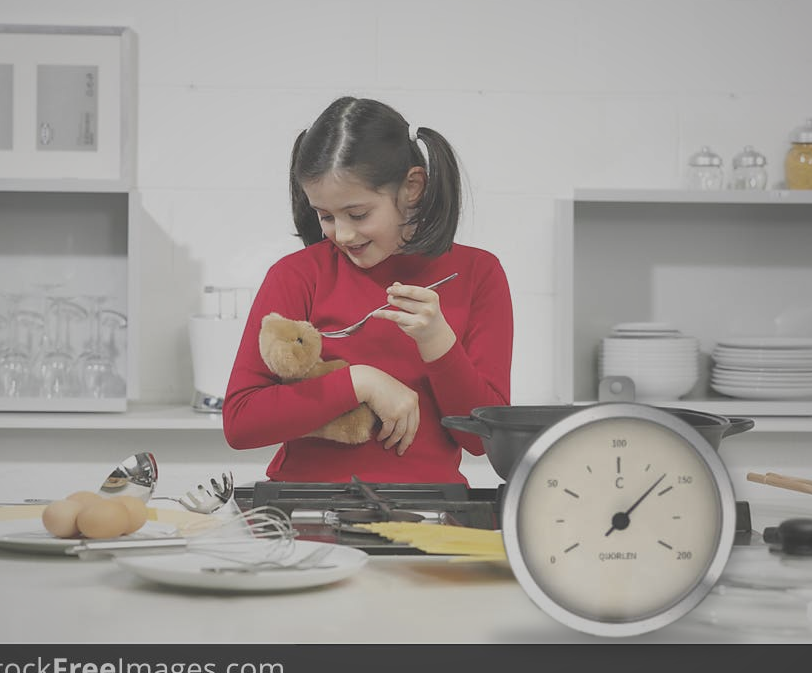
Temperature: {"value": 137.5, "unit": "°C"}
